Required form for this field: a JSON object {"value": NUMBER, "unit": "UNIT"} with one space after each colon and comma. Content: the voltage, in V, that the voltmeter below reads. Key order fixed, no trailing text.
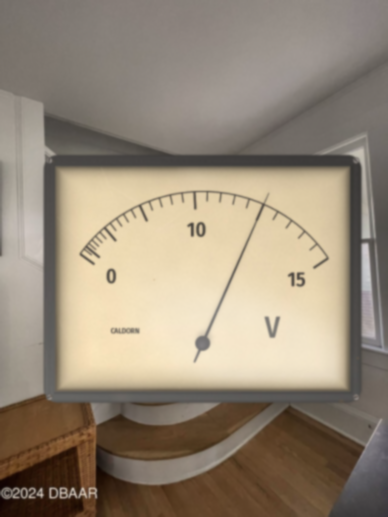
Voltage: {"value": 12.5, "unit": "V"}
